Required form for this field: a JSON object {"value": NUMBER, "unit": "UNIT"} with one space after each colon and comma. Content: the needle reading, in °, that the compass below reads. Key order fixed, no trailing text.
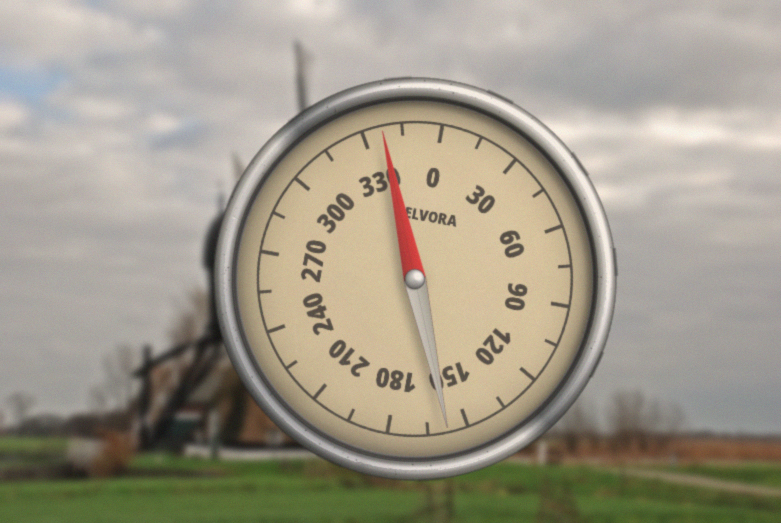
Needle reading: {"value": 337.5, "unit": "°"}
